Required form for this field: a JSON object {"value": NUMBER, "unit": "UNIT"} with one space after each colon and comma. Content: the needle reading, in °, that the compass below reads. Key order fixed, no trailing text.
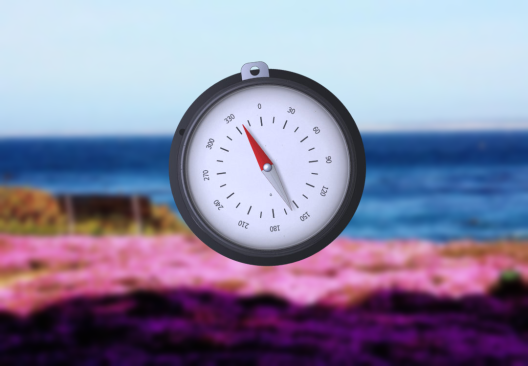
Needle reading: {"value": 337.5, "unit": "°"}
